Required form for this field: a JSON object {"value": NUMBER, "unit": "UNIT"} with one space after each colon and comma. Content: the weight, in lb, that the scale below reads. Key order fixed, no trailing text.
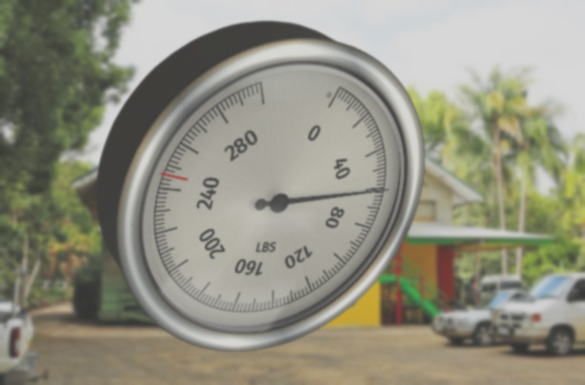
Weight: {"value": 60, "unit": "lb"}
